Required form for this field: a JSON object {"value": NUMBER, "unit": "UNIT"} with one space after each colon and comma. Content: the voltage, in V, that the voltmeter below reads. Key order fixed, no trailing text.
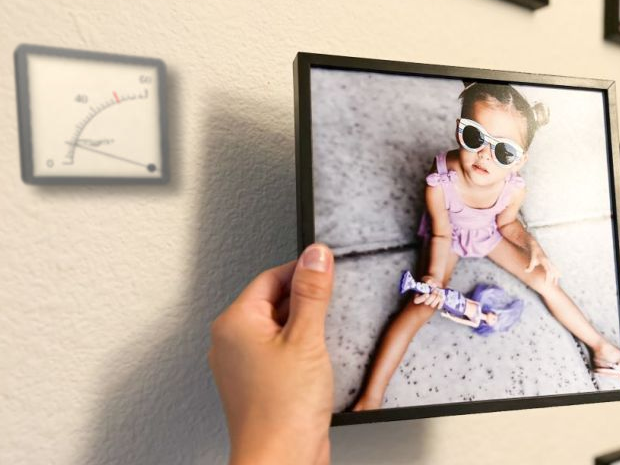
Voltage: {"value": 20, "unit": "V"}
